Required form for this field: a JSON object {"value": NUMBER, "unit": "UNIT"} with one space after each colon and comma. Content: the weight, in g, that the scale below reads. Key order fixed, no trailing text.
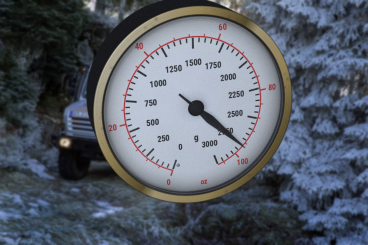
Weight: {"value": 2750, "unit": "g"}
